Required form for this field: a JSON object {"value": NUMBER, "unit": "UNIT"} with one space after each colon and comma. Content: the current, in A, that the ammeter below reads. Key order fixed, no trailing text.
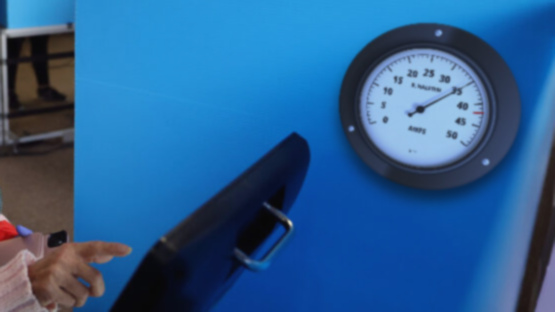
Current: {"value": 35, "unit": "A"}
